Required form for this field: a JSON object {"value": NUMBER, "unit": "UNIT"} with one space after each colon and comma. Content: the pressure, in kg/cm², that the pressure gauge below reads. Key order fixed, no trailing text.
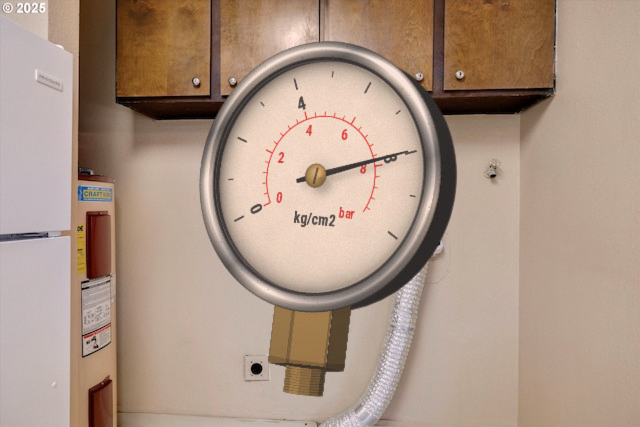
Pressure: {"value": 8, "unit": "kg/cm²"}
